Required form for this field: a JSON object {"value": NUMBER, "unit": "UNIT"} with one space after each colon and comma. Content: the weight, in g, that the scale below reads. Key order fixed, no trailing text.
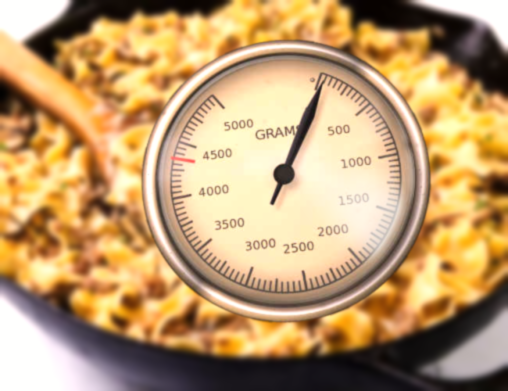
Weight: {"value": 50, "unit": "g"}
